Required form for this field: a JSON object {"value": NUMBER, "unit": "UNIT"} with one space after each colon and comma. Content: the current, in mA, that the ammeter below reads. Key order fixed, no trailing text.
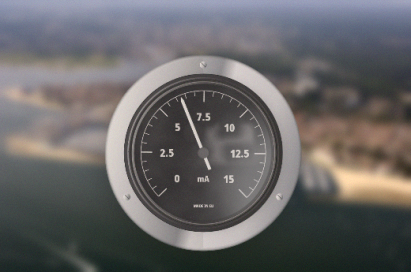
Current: {"value": 6.25, "unit": "mA"}
